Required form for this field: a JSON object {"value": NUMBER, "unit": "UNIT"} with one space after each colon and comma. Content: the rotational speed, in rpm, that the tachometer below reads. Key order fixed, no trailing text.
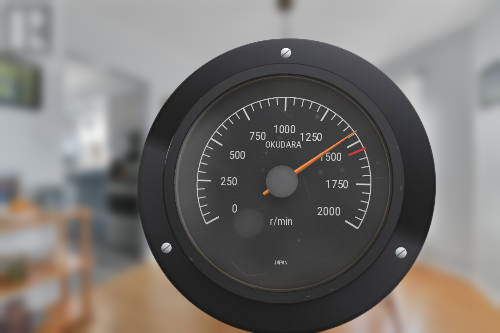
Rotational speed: {"value": 1450, "unit": "rpm"}
